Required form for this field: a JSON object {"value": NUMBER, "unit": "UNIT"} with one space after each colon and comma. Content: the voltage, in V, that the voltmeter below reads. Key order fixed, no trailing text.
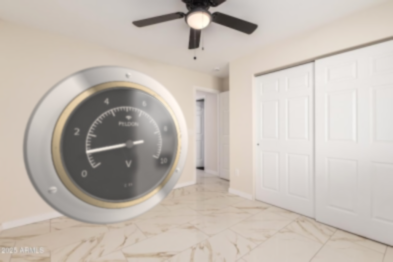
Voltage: {"value": 1, "unit": "V"}
